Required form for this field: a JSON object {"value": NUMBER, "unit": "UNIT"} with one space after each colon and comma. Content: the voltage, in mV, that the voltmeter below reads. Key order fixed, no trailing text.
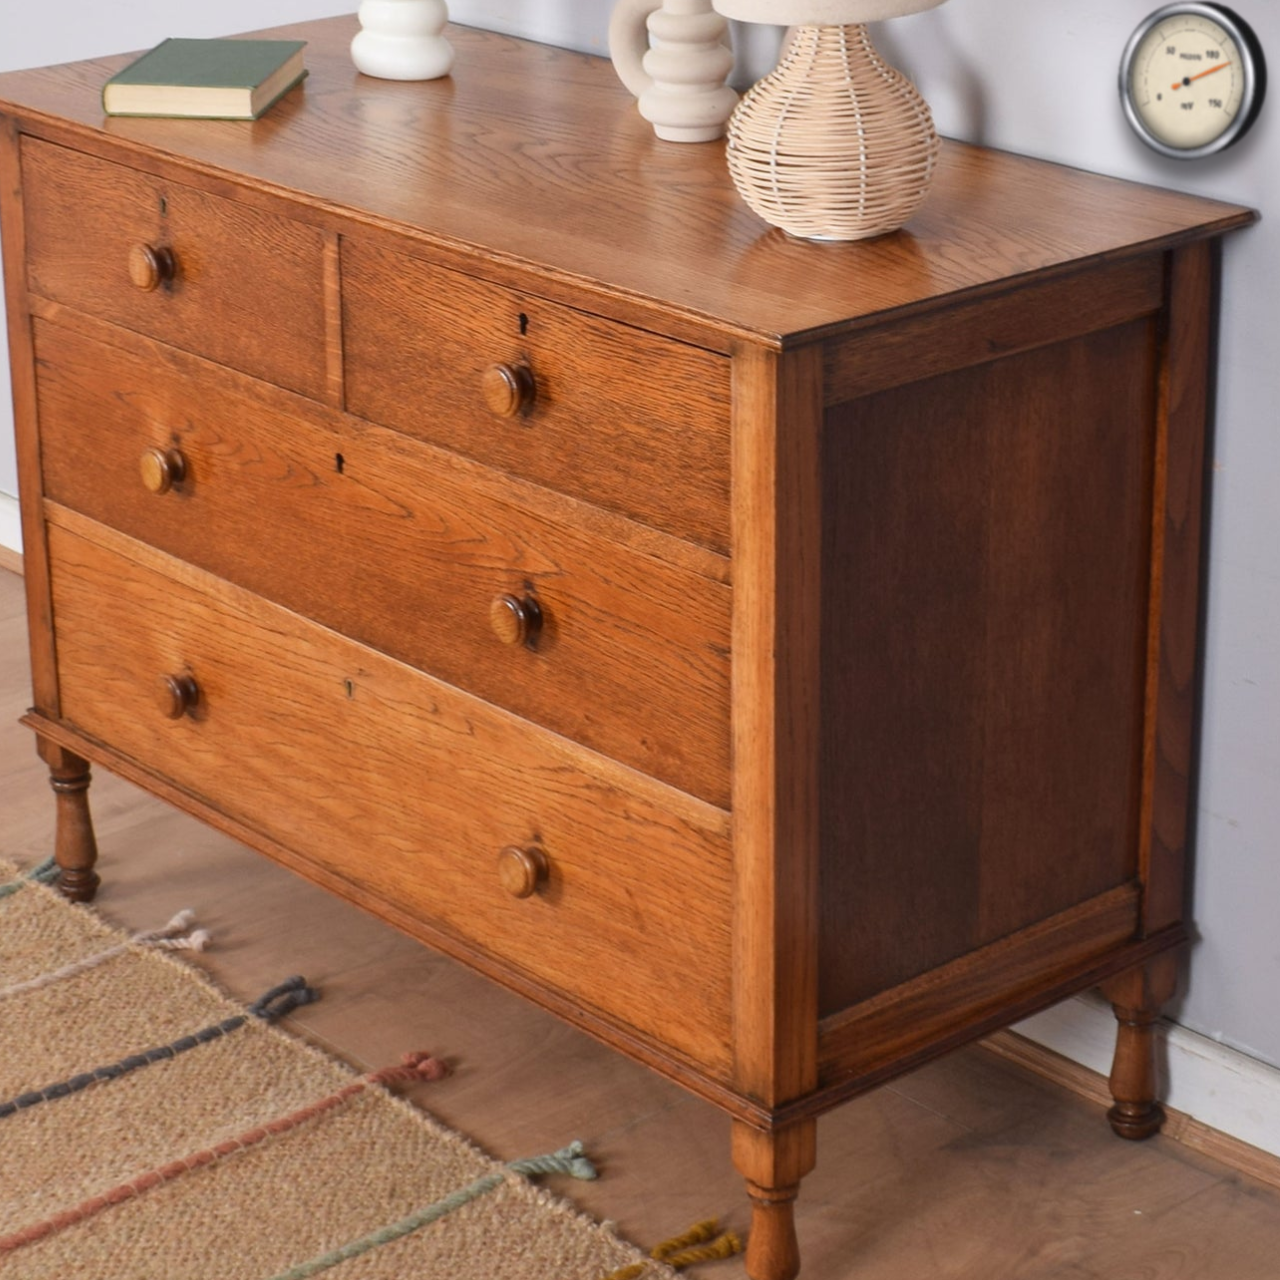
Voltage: {"value": 115, "unit": "mV"}
